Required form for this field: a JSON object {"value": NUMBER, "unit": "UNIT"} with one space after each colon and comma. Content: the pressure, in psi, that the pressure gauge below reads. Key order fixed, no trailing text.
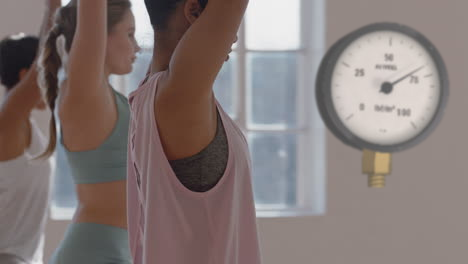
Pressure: {"value": 70, "unit": "psi"}
